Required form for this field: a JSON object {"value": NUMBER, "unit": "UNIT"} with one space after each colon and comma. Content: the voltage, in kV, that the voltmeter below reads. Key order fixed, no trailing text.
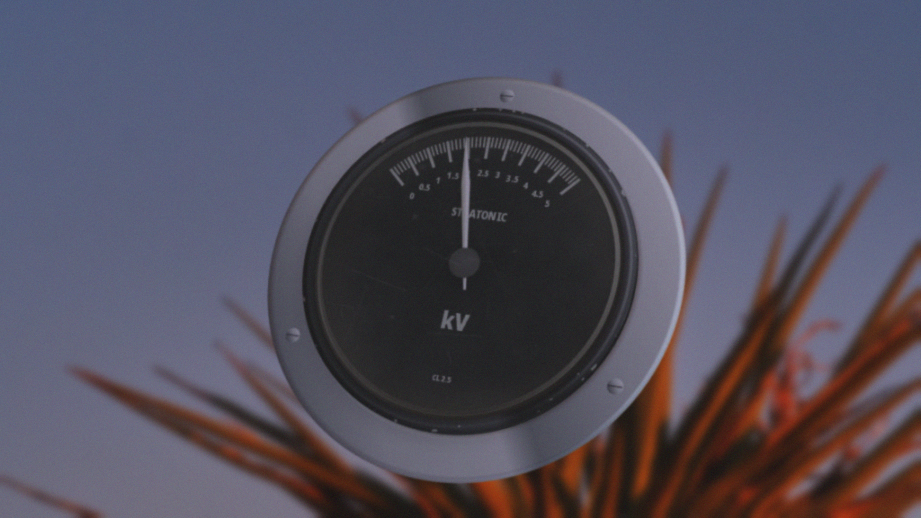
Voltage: {"value": 2, "unit": "kV"}
